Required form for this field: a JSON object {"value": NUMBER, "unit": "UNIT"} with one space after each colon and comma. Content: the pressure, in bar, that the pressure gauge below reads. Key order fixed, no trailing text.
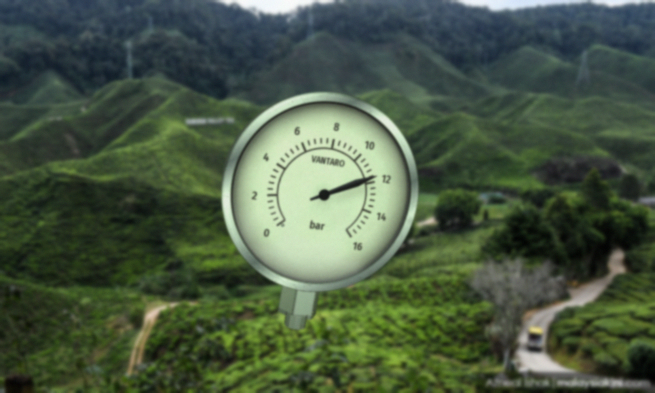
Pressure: {"value": 11.6, "unit": "bar"}
